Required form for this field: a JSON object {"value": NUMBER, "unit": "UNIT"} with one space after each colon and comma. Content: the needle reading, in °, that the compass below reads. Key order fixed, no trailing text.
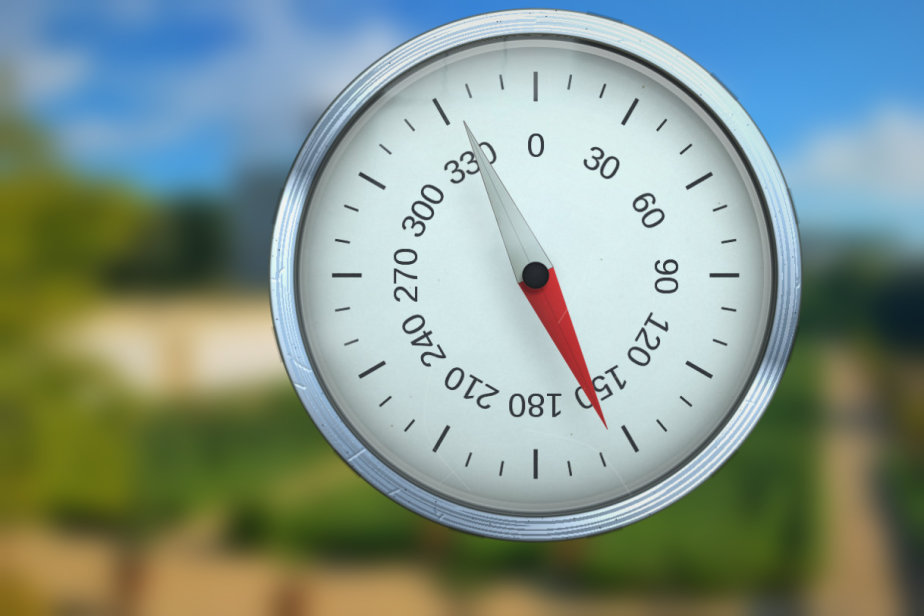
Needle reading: {"value": 155, "unit": "°"}
